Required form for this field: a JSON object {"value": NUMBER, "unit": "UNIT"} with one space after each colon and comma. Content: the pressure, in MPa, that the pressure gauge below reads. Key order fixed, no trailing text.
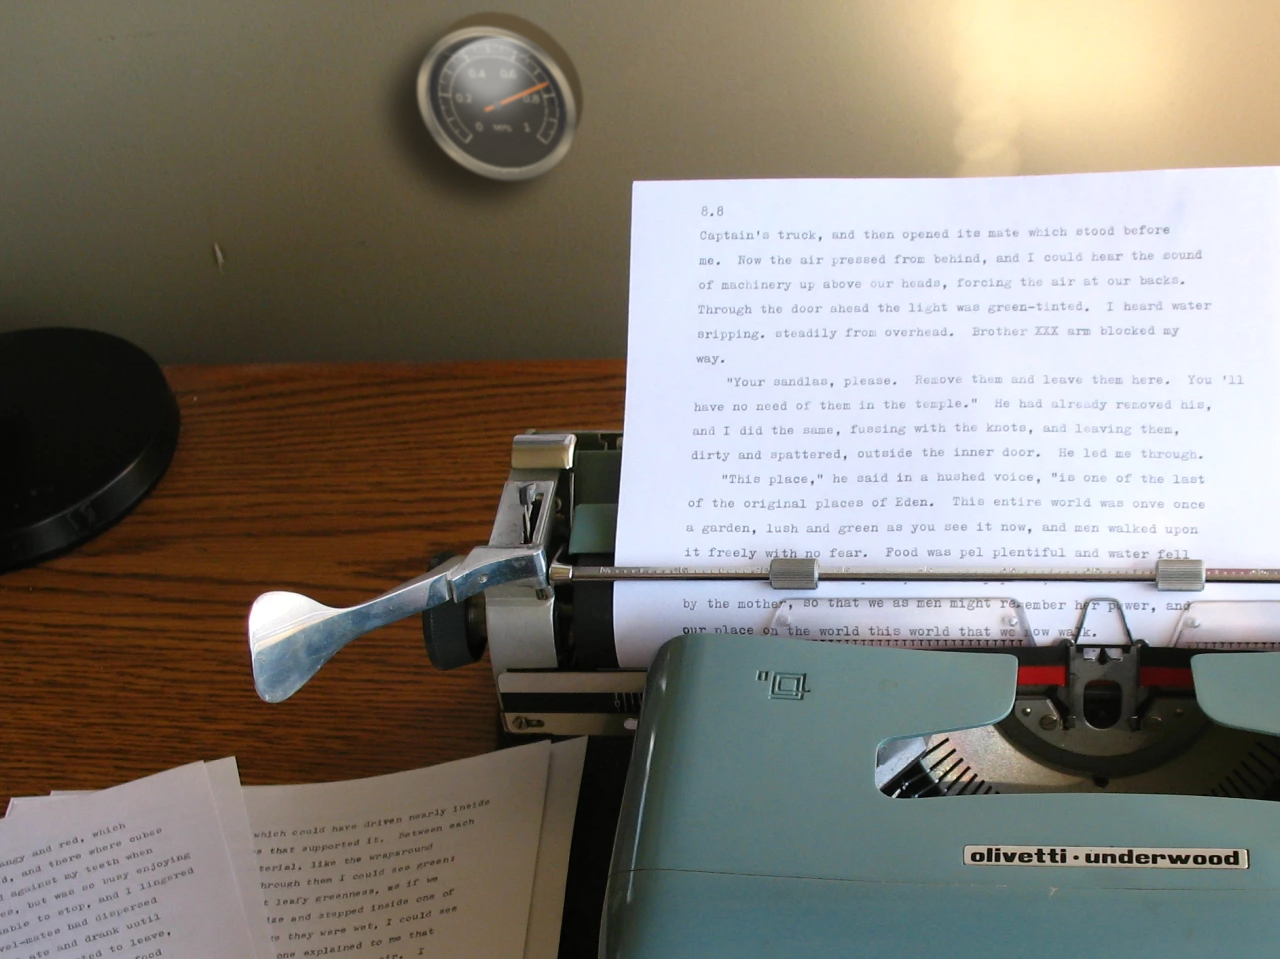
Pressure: {"value": 0.75, "unit": "MPa"}
